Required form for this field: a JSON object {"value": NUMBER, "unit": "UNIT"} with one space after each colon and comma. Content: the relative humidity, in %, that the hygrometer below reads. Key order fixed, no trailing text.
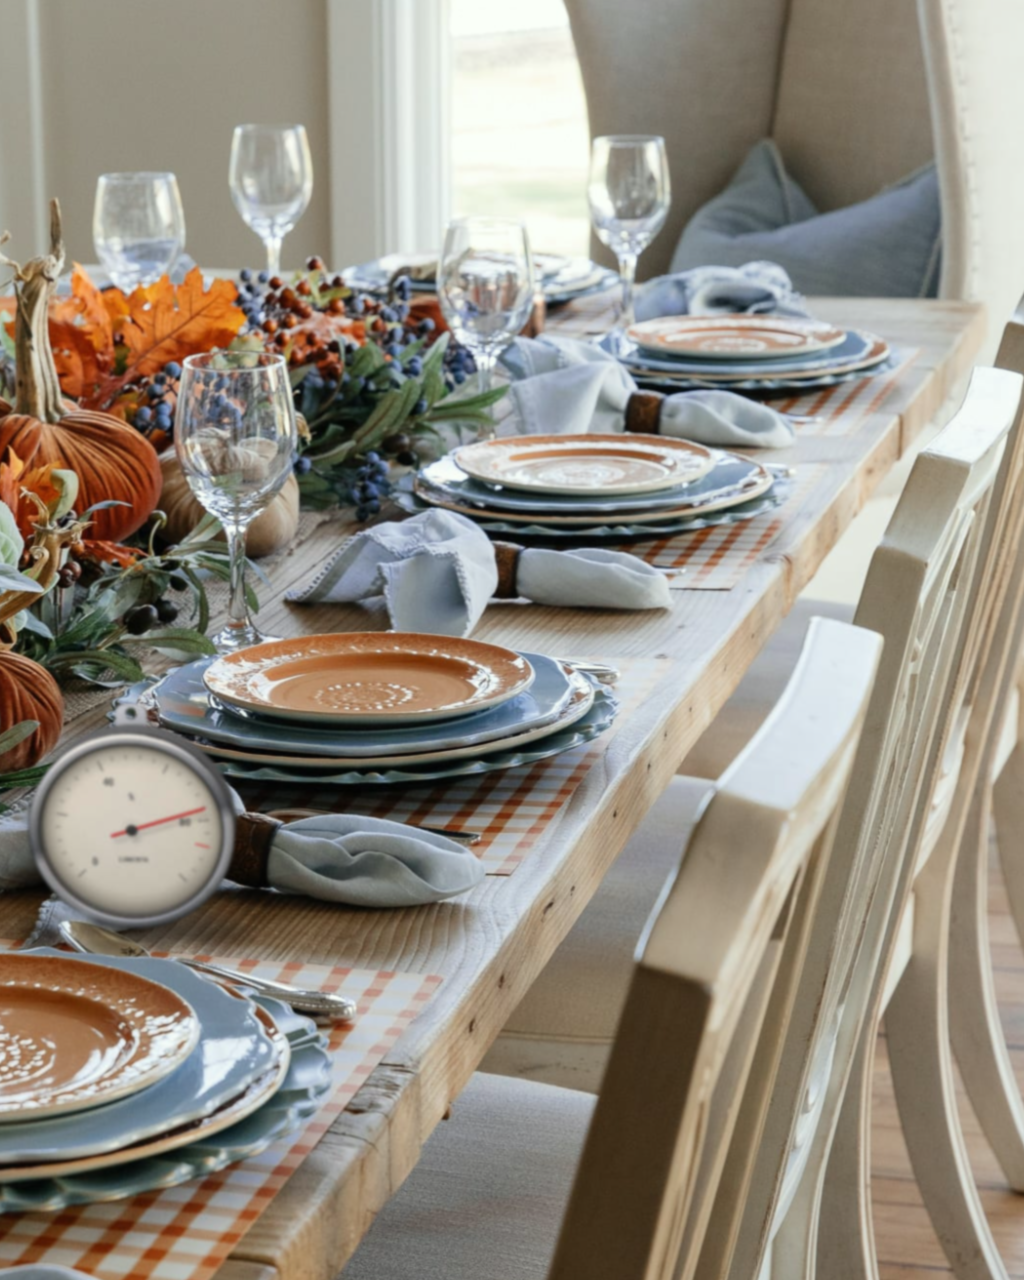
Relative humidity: {"value": 76, "unit": "%"}
